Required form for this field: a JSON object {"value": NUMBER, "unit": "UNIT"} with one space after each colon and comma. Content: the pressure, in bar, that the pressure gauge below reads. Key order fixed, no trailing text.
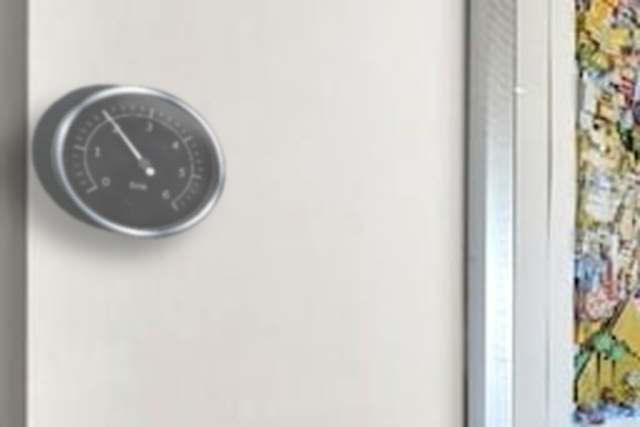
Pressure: {"value": 2, "unit": "bar"}
